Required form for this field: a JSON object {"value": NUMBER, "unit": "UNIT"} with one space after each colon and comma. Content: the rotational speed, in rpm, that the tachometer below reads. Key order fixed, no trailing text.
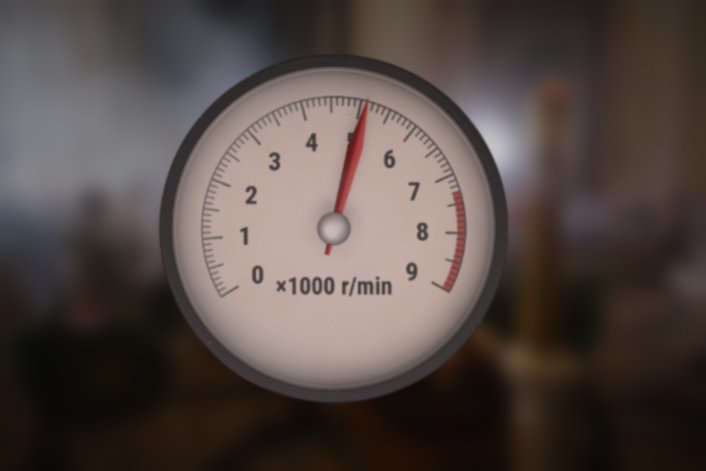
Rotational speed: {"value": 5100, "unit": "rpm"}
